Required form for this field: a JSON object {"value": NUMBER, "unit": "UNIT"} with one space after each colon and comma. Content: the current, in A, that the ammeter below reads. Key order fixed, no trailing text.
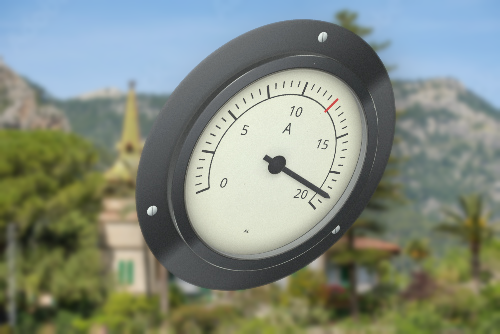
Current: {"value": 19, "unit": "A"}
